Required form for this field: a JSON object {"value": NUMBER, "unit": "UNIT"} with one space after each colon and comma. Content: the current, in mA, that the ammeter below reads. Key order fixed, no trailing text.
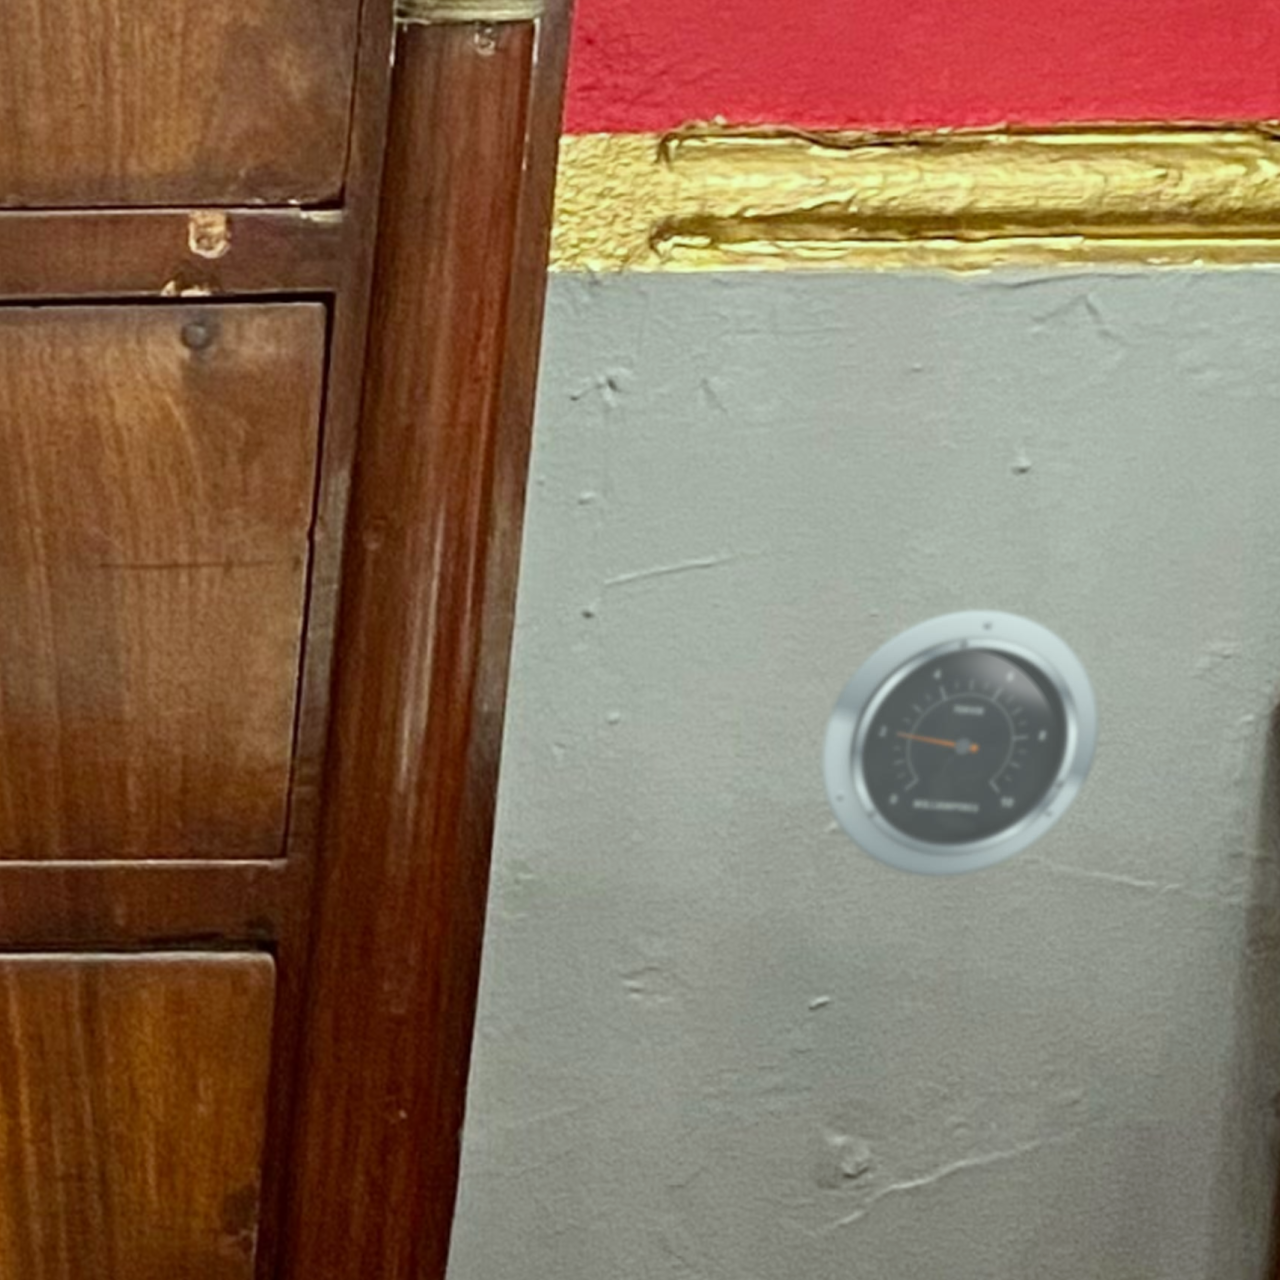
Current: {"value": 2, "unit": "mA"}
